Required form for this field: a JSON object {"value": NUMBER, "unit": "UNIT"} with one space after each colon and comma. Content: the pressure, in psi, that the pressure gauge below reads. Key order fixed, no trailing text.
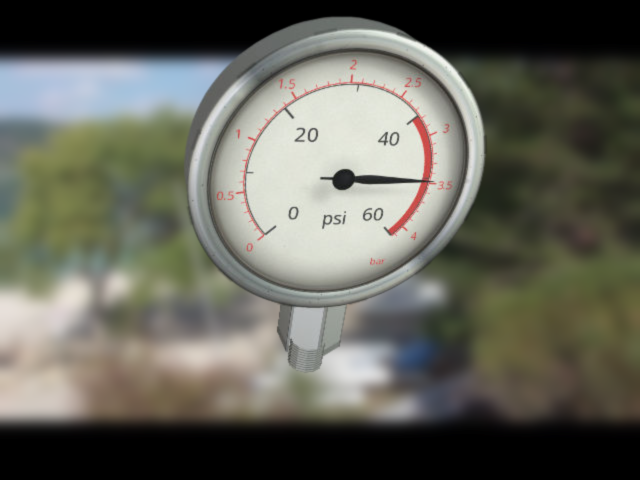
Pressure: {"value": 50, "unit": "psi"}
